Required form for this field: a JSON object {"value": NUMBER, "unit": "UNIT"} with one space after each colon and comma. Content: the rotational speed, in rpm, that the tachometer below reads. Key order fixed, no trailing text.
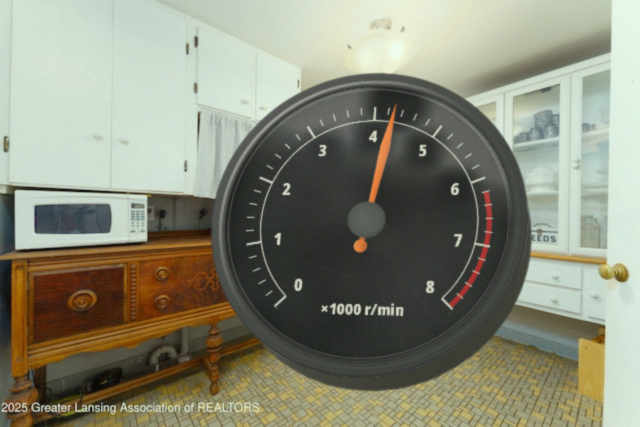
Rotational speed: {"value": 4300, "unit": "rpm"}
